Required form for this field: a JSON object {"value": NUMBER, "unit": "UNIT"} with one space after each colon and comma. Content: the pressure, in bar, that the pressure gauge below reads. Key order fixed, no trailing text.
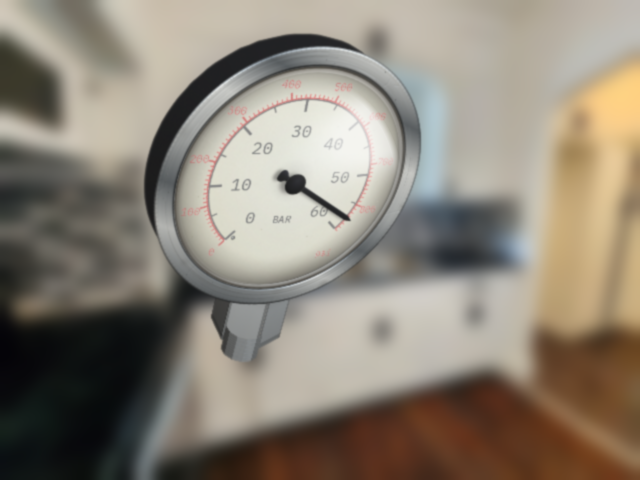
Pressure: {"value": 57.5, "unit": "bar"}
